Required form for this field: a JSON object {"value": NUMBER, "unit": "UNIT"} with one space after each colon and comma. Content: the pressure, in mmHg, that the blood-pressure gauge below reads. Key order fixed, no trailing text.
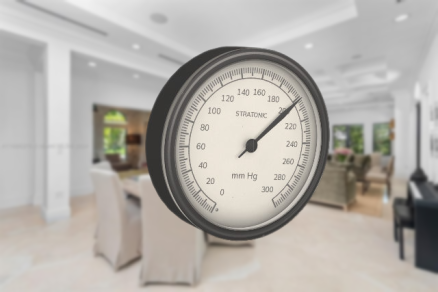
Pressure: {"value": 200, "unit": "mmHg"}
